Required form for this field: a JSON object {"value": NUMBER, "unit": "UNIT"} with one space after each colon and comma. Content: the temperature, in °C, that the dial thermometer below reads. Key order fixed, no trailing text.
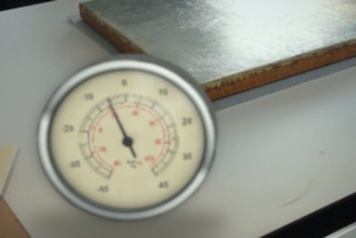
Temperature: {"value": -5, "unit": "°C"}
